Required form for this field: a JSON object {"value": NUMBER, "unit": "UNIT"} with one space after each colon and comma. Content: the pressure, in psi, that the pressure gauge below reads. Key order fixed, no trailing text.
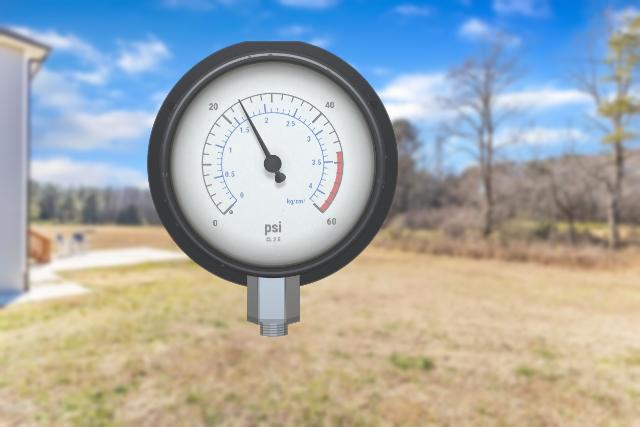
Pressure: {"value": 24, "unit": "psi"}
